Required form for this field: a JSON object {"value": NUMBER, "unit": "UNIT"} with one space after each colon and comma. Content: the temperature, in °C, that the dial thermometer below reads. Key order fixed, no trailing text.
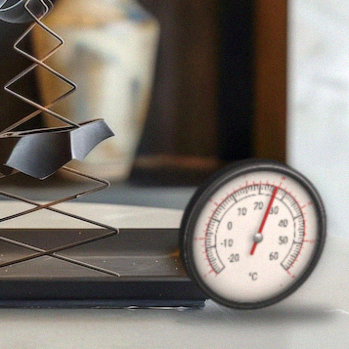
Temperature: {"value": 25, "unit": "°C"}
